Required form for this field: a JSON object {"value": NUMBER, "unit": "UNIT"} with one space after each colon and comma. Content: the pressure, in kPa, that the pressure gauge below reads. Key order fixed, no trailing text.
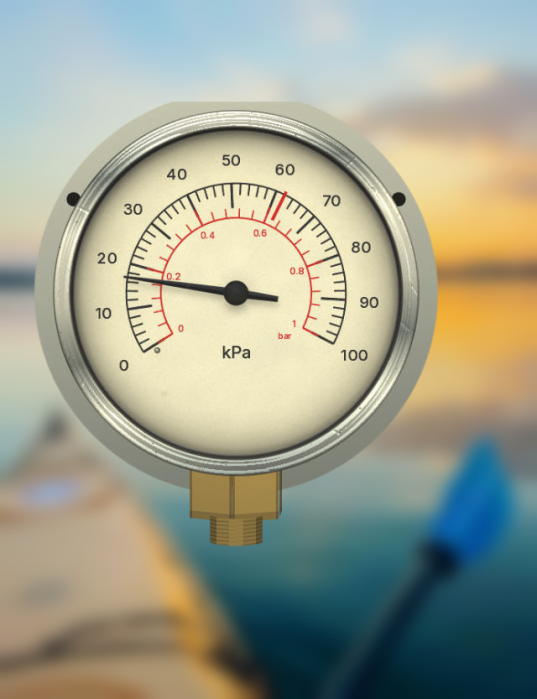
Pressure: {"value": 17, "unit": "kPa"}
